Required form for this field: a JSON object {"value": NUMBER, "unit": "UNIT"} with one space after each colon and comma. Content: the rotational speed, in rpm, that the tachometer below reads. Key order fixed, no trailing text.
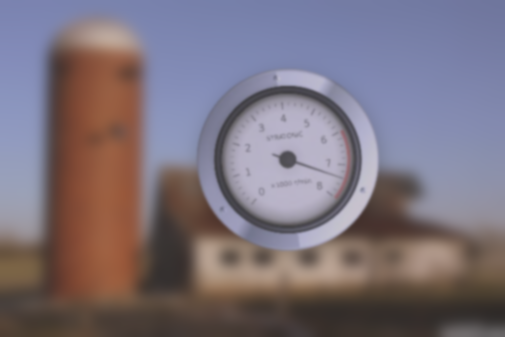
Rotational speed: {"value": 7400, "unit": "rpm"}
